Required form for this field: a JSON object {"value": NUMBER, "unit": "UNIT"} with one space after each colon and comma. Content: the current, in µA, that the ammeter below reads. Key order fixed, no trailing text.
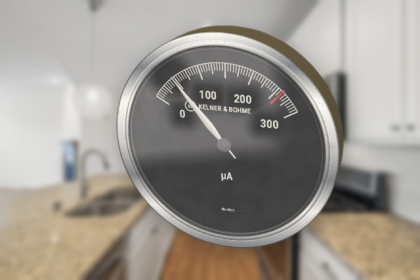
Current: {"value": 50, "unit": "µA"}
